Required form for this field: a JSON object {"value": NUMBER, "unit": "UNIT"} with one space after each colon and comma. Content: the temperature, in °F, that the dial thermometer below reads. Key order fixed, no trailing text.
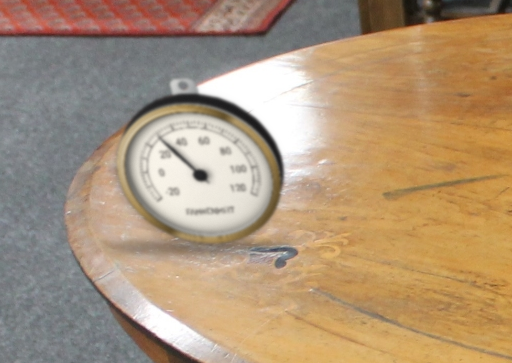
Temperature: {"value": 30, "unit": "°F"}
